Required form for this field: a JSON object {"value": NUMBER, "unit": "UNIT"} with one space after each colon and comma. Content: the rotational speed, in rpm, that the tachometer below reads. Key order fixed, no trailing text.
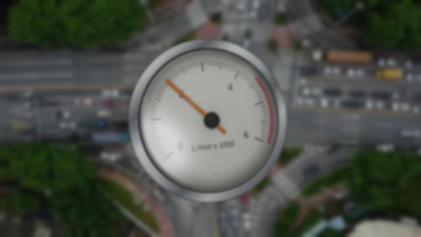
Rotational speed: {"value": 2000, "unit": "rpm"}
